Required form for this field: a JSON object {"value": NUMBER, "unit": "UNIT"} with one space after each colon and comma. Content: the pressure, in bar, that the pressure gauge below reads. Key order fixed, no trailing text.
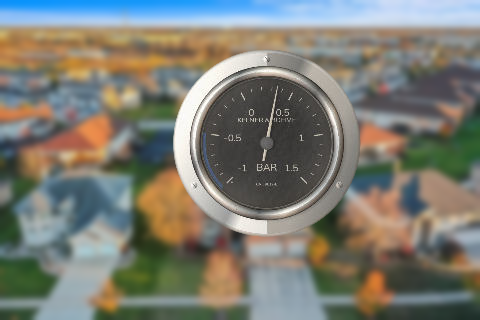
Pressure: {"value": 0.35, "unit": "bar"}
